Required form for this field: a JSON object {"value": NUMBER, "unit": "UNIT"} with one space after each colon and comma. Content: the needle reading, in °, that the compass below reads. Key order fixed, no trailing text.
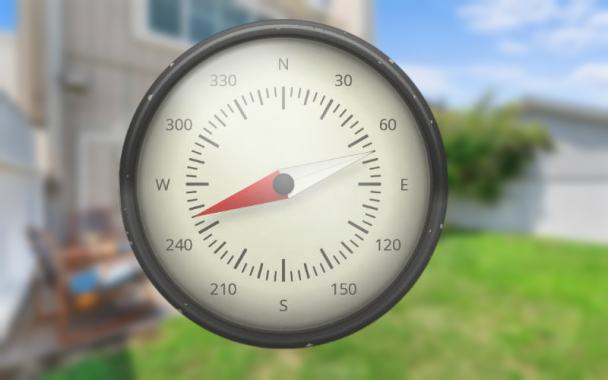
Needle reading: {"value": 250, "unit": "°"}
